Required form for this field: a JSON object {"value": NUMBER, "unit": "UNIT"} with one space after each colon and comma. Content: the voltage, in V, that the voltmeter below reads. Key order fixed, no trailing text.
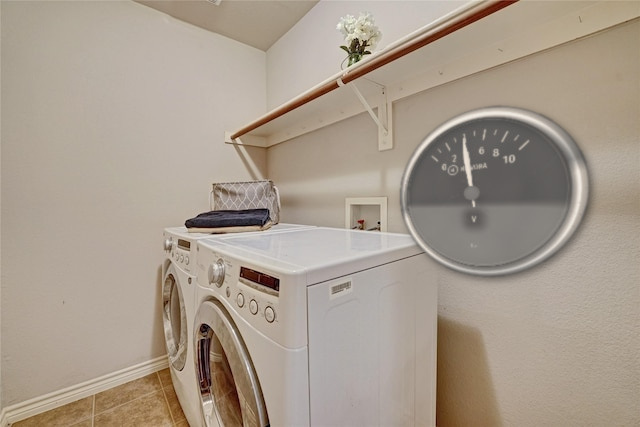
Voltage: {"value": 4, "unit": "V"}
